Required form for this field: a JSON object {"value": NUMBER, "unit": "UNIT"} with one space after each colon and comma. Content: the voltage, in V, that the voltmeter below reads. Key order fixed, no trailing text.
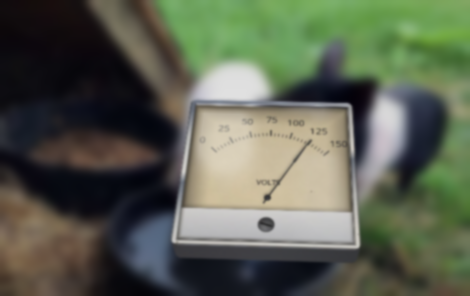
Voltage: {"value": 125, "unit": "V"}
